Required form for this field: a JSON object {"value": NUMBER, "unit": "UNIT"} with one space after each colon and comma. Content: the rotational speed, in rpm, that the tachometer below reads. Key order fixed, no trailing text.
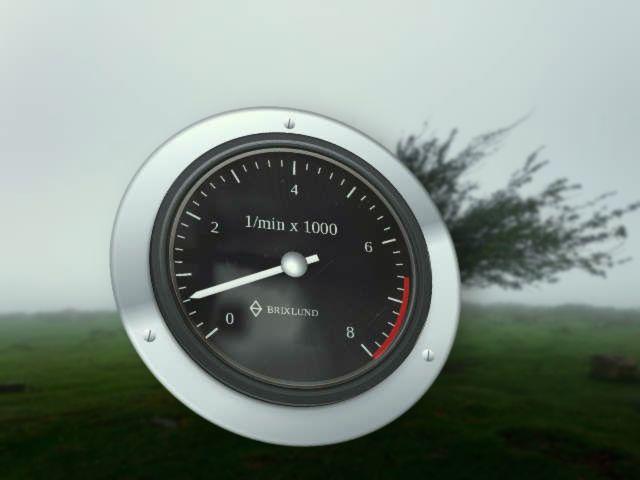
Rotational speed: {"value": 600, "unit": "rpm"}
